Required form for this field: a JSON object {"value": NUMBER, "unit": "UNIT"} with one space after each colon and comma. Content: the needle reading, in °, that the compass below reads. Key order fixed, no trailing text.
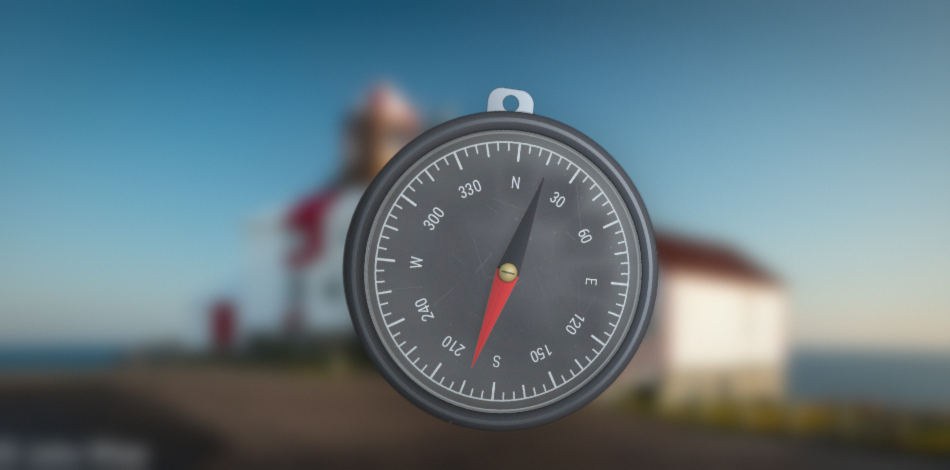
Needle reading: {"value": 195, "unit": "°"}
